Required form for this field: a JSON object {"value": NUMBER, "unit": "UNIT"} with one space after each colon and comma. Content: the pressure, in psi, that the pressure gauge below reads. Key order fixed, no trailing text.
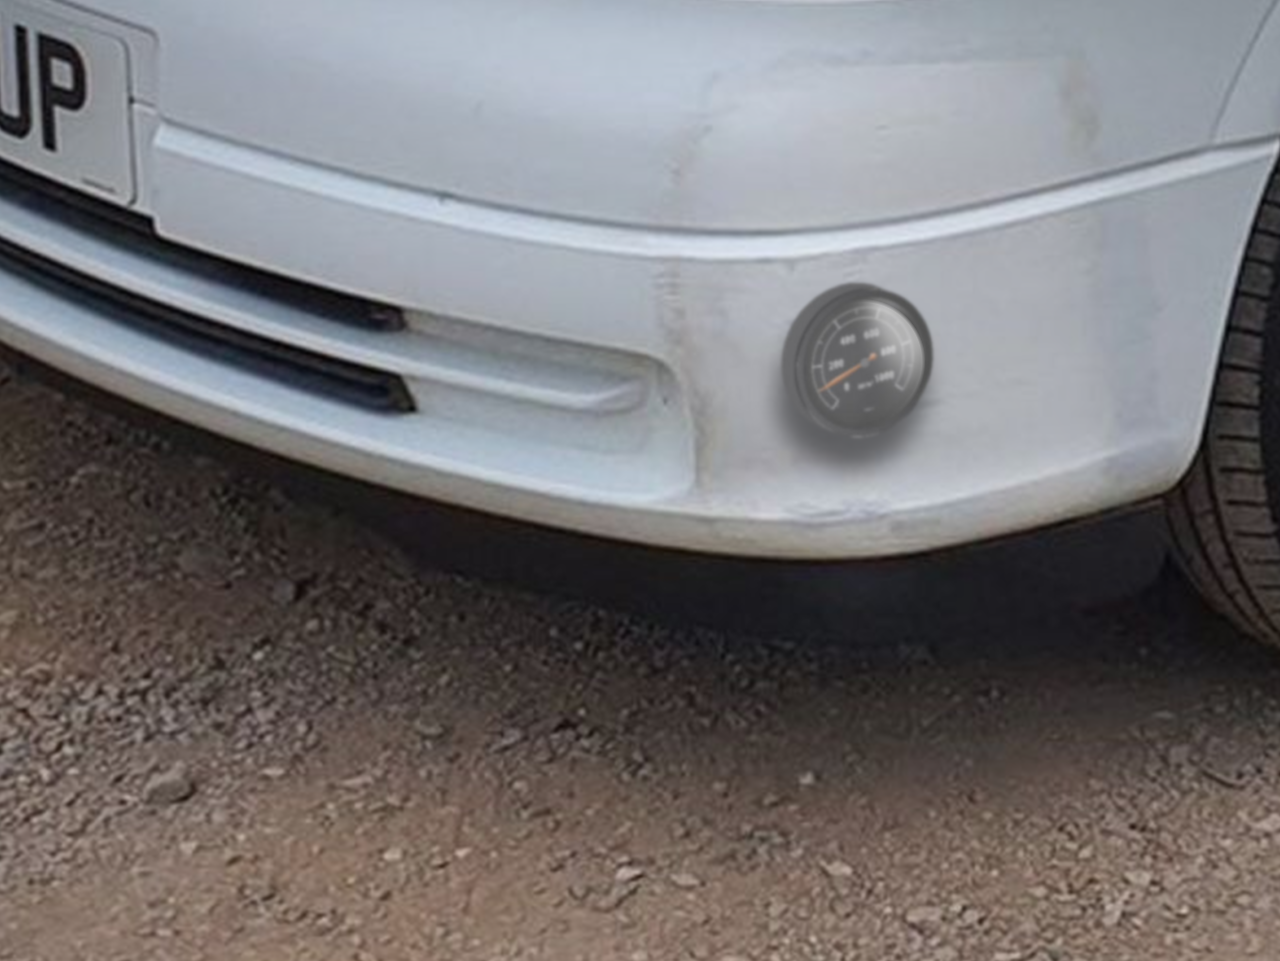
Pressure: {"value": 100, "unit": "psi"}
